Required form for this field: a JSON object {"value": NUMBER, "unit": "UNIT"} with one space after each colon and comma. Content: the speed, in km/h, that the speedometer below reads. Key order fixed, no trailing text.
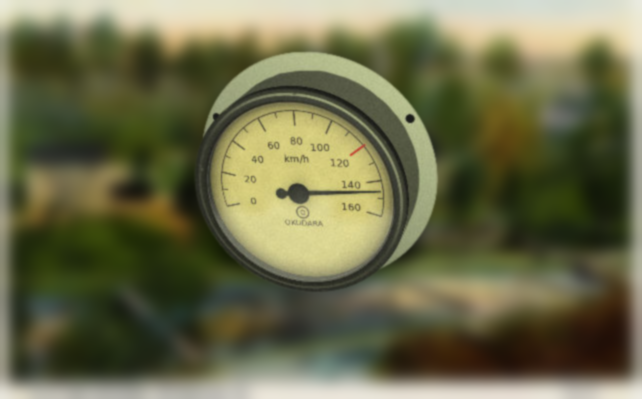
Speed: {"value": 145, "unit": "km/h"}
